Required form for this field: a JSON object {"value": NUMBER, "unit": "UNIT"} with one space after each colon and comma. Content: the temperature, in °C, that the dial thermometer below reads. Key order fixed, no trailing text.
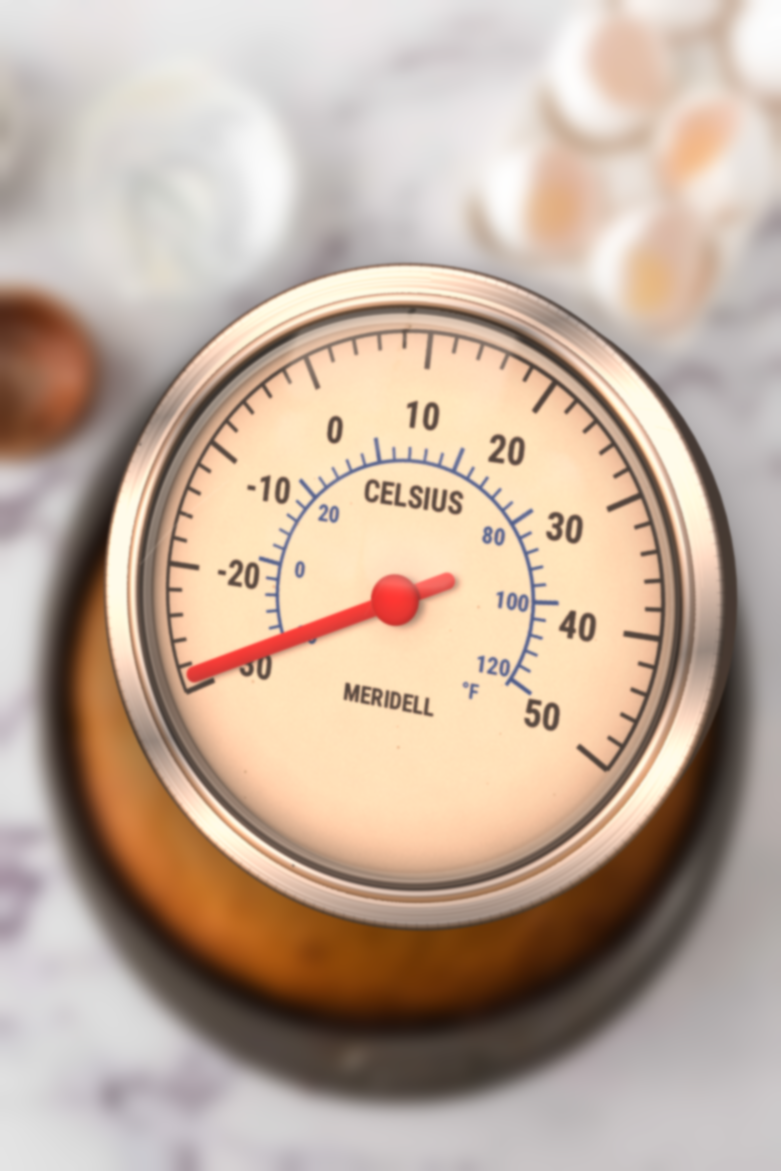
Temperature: {"value": -29, "unit": "°C"}
